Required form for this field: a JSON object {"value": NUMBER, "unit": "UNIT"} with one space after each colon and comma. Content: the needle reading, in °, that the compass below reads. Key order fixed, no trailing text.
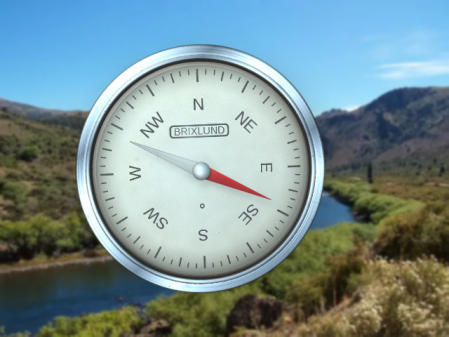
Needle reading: {"value": 115, "unit": "°"}
